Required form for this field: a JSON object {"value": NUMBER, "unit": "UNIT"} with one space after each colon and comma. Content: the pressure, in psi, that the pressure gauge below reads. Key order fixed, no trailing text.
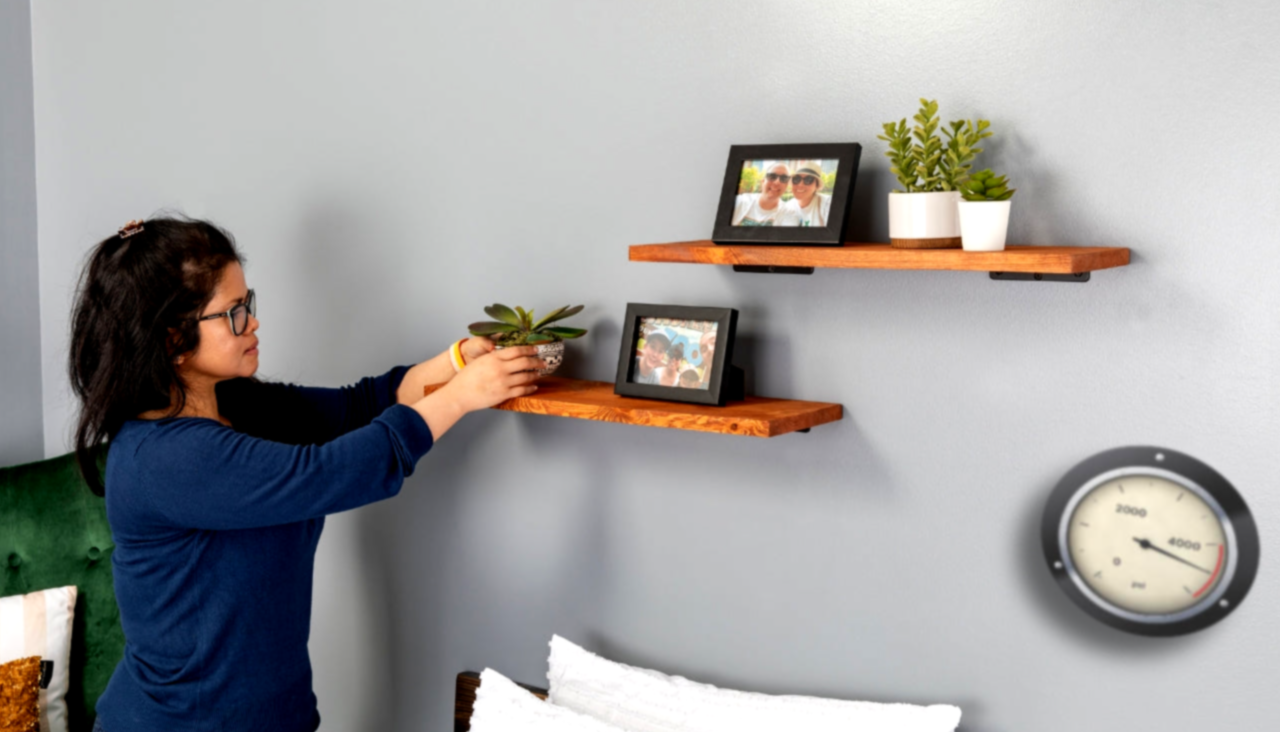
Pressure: {"value": 4500, "unit": "psi"}
